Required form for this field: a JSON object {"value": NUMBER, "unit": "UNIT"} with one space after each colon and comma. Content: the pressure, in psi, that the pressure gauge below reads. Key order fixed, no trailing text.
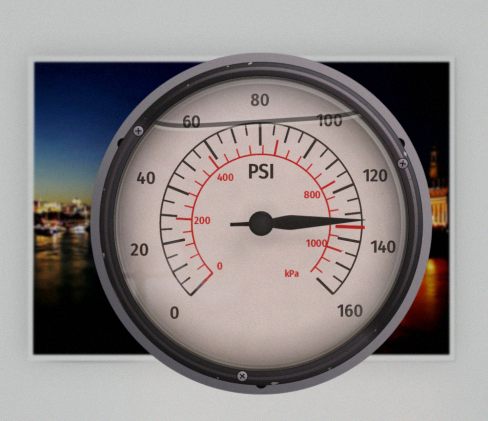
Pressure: {"value": 132.5, "unit": "psi"}
